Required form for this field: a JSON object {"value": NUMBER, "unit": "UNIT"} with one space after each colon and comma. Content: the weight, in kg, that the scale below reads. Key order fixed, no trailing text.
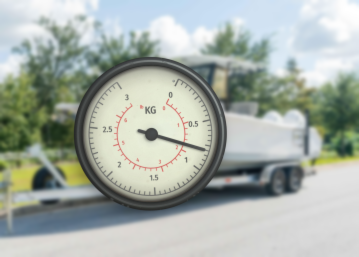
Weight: {"value": 0.8, "unit": "kg"}
